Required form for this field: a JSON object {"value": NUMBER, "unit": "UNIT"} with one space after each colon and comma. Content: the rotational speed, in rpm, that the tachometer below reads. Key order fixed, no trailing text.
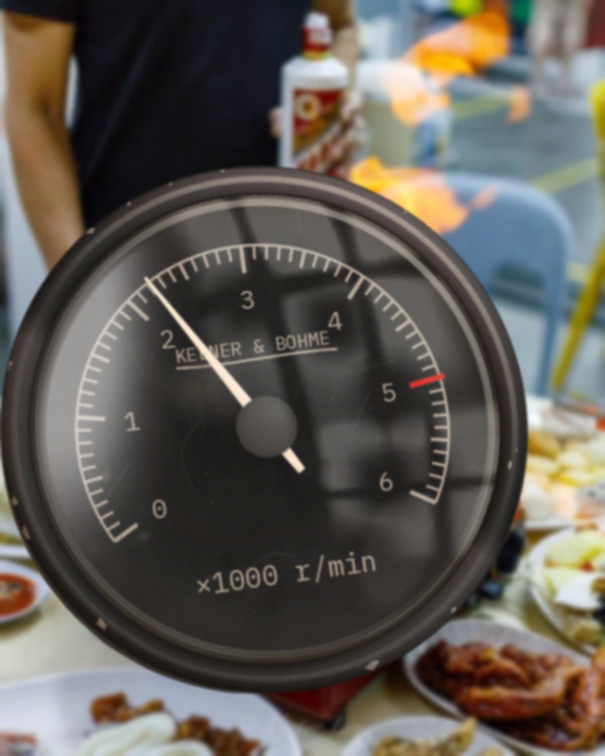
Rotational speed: {"value": 2200, "unit": "rpm"}
